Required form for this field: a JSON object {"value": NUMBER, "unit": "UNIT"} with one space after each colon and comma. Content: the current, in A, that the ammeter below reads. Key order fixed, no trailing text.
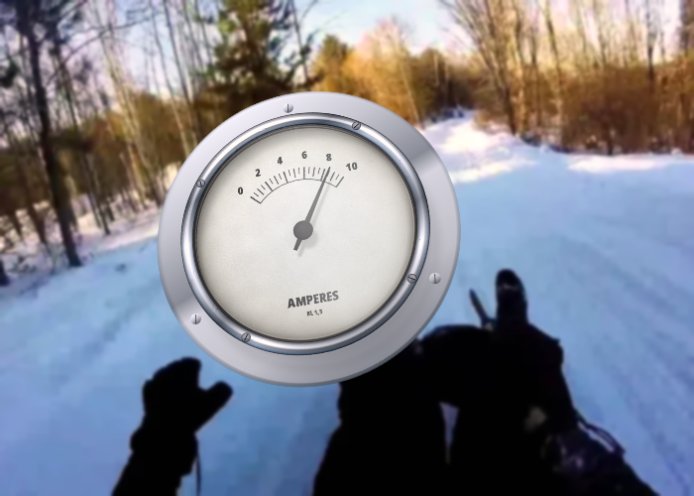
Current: {"value": 8.5, "unit": "A"}
